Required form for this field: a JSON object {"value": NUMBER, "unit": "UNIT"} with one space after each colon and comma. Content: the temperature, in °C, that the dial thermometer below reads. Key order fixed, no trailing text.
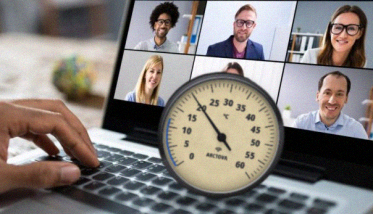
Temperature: {"value": 20, "unit": "°C"}
